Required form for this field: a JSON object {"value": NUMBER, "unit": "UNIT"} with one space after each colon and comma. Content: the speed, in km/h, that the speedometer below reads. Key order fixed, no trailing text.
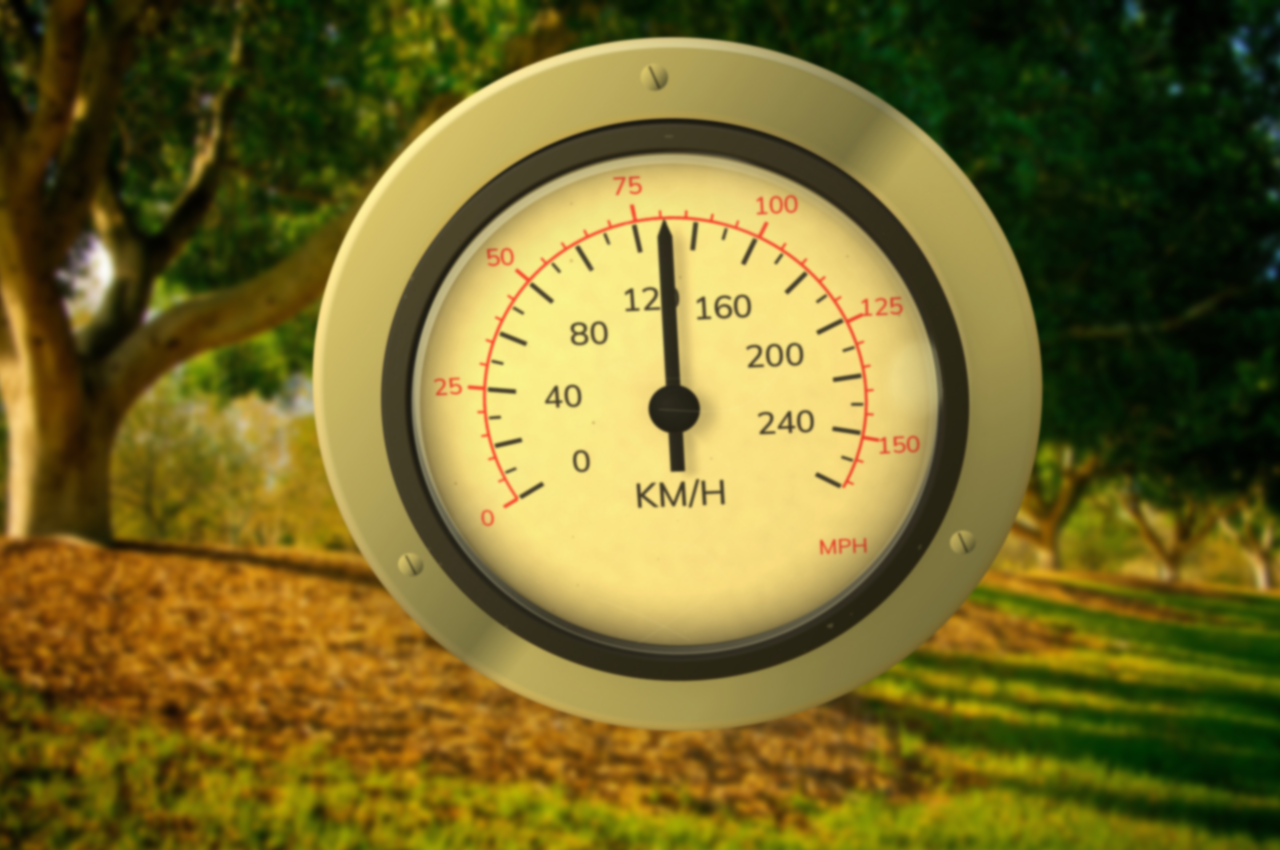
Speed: {"value": 130, "unit": "km/h"}
